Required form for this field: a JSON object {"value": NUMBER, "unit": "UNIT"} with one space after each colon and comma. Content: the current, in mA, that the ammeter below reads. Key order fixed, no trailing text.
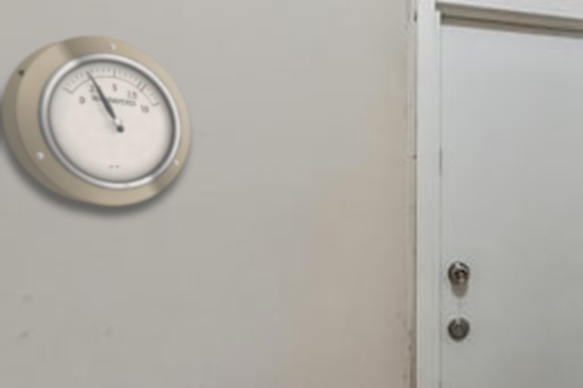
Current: {"value": 2.5, "unit": "mA"}
